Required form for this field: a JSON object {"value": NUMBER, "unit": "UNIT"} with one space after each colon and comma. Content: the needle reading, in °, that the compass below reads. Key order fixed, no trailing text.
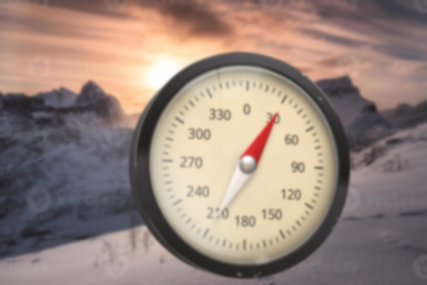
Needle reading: {"value": 30, "unit": "°"}
